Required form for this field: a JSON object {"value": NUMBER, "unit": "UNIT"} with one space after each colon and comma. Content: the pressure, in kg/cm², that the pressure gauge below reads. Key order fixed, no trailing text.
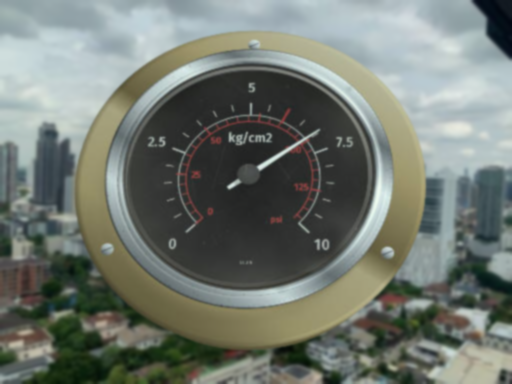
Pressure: {"value": 7, "unit": "kg/cm²"}
